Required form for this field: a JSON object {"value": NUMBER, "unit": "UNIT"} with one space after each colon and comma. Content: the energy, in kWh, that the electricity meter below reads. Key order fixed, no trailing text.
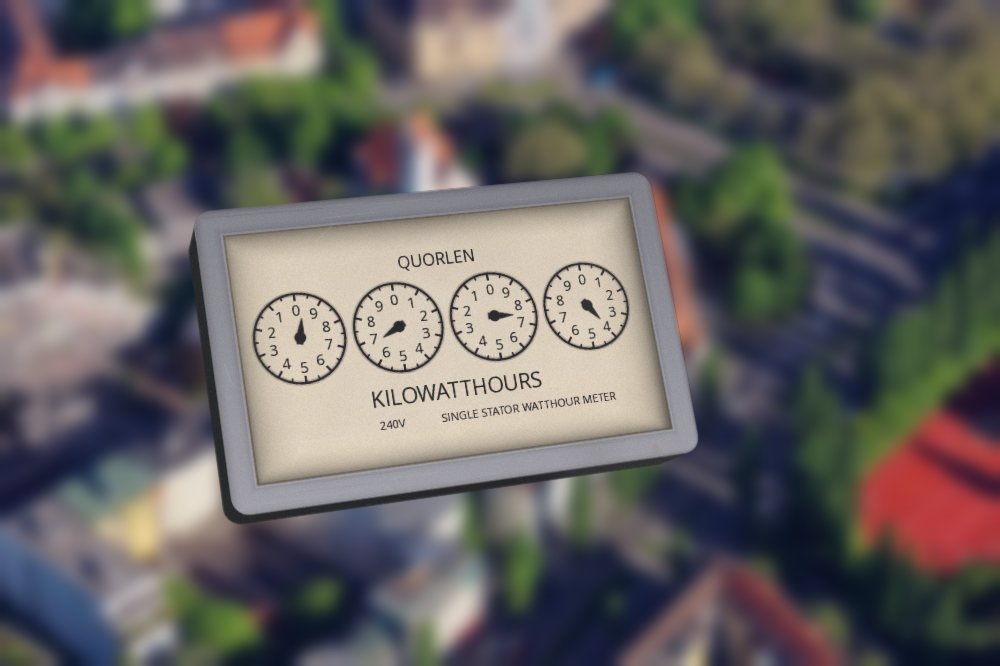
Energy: {"value": 9674, "unit": "kWh"}
